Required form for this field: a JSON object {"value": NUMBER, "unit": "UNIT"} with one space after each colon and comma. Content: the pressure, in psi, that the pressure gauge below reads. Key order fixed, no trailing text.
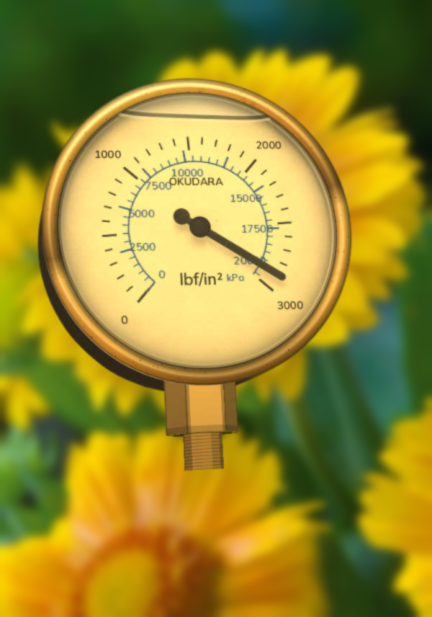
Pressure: {"value": 2900, "unit": "psi"}
